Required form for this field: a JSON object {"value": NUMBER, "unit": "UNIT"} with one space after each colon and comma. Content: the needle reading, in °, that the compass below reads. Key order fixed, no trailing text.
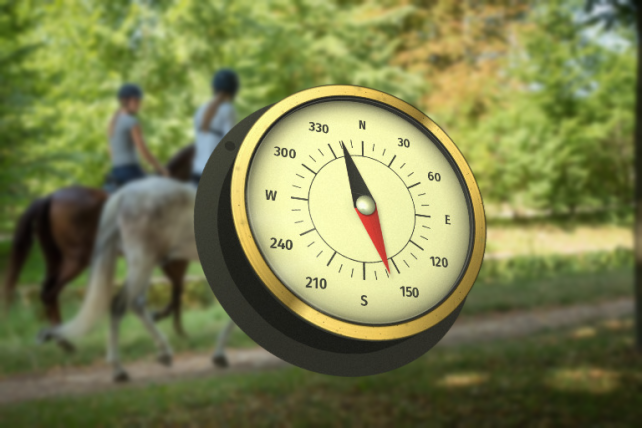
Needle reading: {"value": 160, "unit": "°"}
